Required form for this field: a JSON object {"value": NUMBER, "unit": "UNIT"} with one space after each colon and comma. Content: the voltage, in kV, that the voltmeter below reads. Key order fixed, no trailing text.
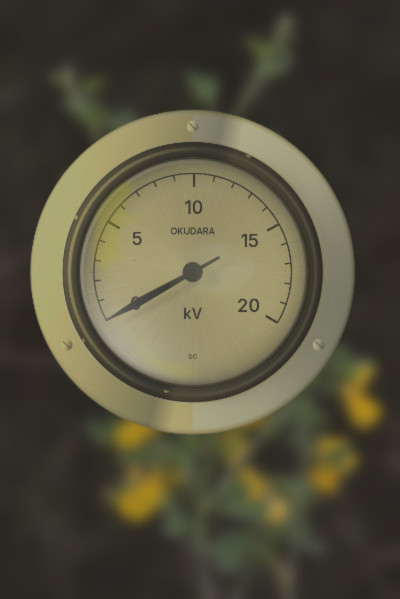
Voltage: {"value": 0, "unit": "kV"}
